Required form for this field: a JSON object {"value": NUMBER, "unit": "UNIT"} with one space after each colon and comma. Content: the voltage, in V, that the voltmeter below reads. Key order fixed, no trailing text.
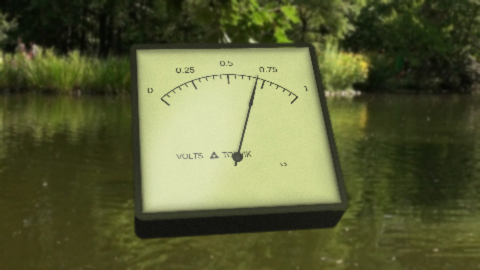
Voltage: {"value": 0.7, "unit": "V"}
